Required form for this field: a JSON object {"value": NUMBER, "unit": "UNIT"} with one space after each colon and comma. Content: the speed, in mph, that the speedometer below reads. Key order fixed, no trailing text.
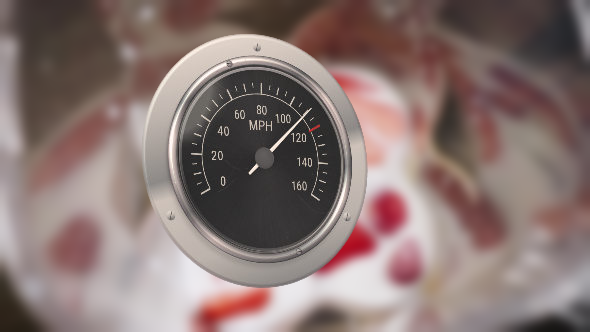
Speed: {"value": 110, "unit": "mph"}
